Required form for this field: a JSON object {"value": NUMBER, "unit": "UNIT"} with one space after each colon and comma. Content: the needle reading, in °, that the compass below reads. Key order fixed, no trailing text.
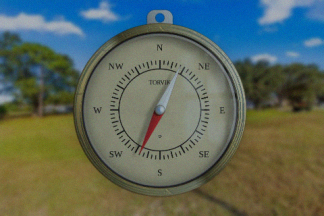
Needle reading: {"value": 205, "unit": "°"}
